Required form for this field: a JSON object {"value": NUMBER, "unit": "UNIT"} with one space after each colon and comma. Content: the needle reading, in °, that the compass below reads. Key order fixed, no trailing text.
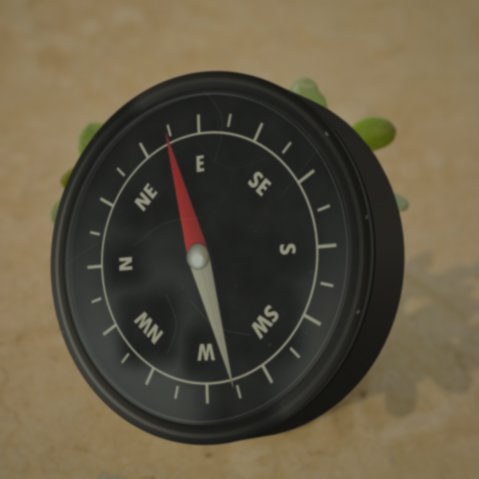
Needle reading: {"value": 75, "unit": "°"}
